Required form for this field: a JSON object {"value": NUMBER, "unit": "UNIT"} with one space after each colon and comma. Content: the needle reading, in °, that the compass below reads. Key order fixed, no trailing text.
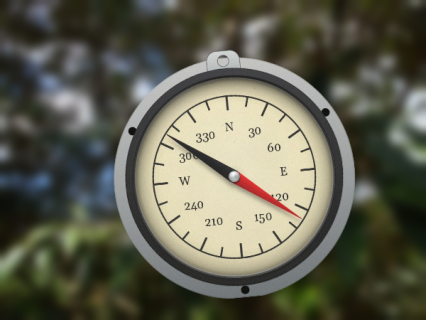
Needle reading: {"value": 127.5, "unit": "°"}
